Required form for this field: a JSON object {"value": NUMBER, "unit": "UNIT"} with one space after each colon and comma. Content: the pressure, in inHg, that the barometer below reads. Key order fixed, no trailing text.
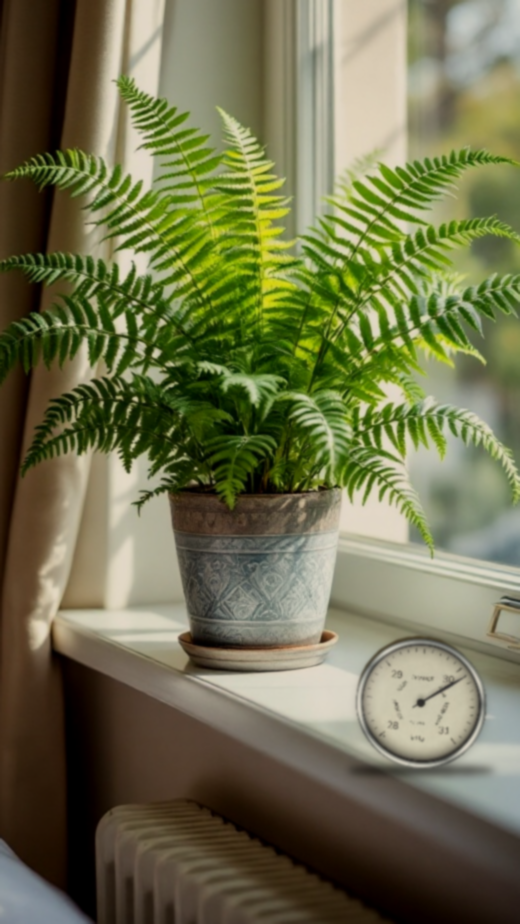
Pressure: {"value": 30.1, "unit": "inHg"}
